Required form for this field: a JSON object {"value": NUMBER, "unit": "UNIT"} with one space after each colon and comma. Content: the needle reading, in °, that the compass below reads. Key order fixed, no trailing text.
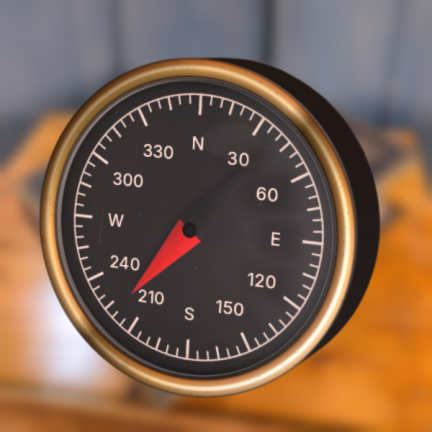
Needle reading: {"value": 220, "unit": "°"}
